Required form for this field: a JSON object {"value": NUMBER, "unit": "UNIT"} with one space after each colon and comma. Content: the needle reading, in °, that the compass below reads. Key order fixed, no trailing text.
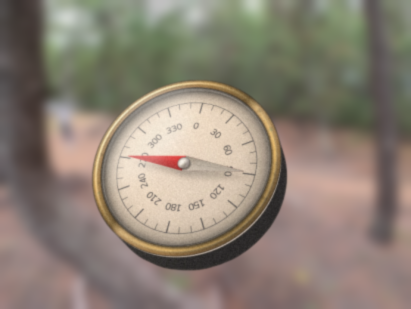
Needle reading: {"value": 270, "unit": "°"}
